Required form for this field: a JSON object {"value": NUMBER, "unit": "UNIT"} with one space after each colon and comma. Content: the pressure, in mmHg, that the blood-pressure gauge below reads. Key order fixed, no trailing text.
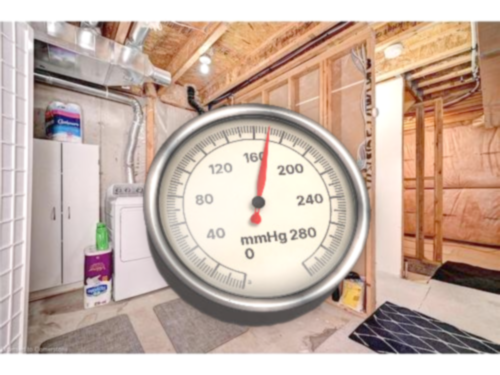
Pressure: {"value": 170, "unit": "mmHg"}
